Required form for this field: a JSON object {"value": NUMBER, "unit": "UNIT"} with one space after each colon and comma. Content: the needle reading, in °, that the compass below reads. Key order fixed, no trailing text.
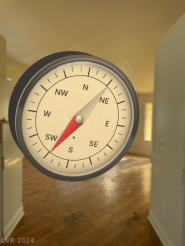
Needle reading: {"value": 210, "unit": "°"}
